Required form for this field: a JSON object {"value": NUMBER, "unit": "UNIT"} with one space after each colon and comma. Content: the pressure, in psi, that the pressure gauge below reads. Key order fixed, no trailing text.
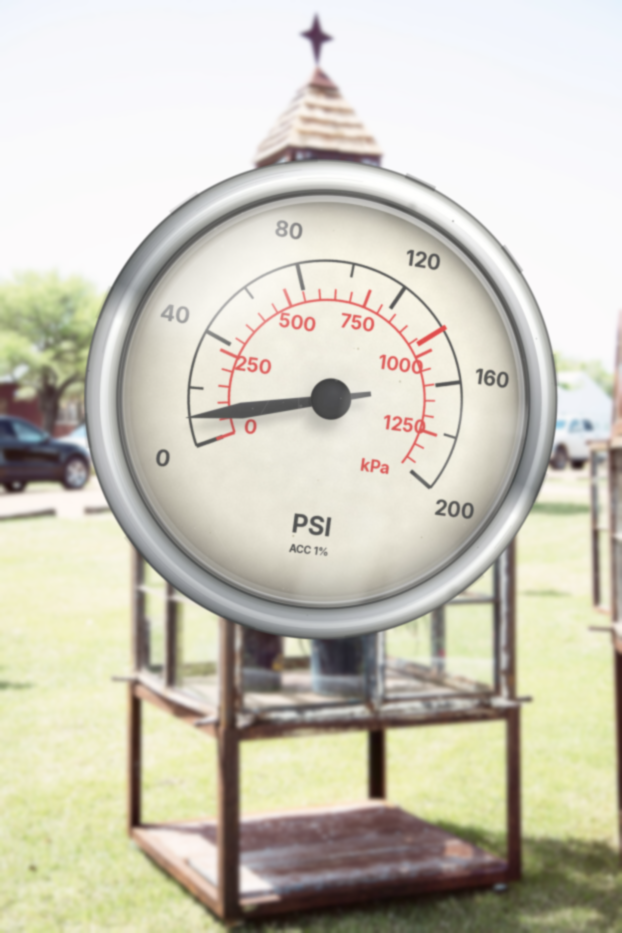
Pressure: {"value": 10, "unit": "psi"}
